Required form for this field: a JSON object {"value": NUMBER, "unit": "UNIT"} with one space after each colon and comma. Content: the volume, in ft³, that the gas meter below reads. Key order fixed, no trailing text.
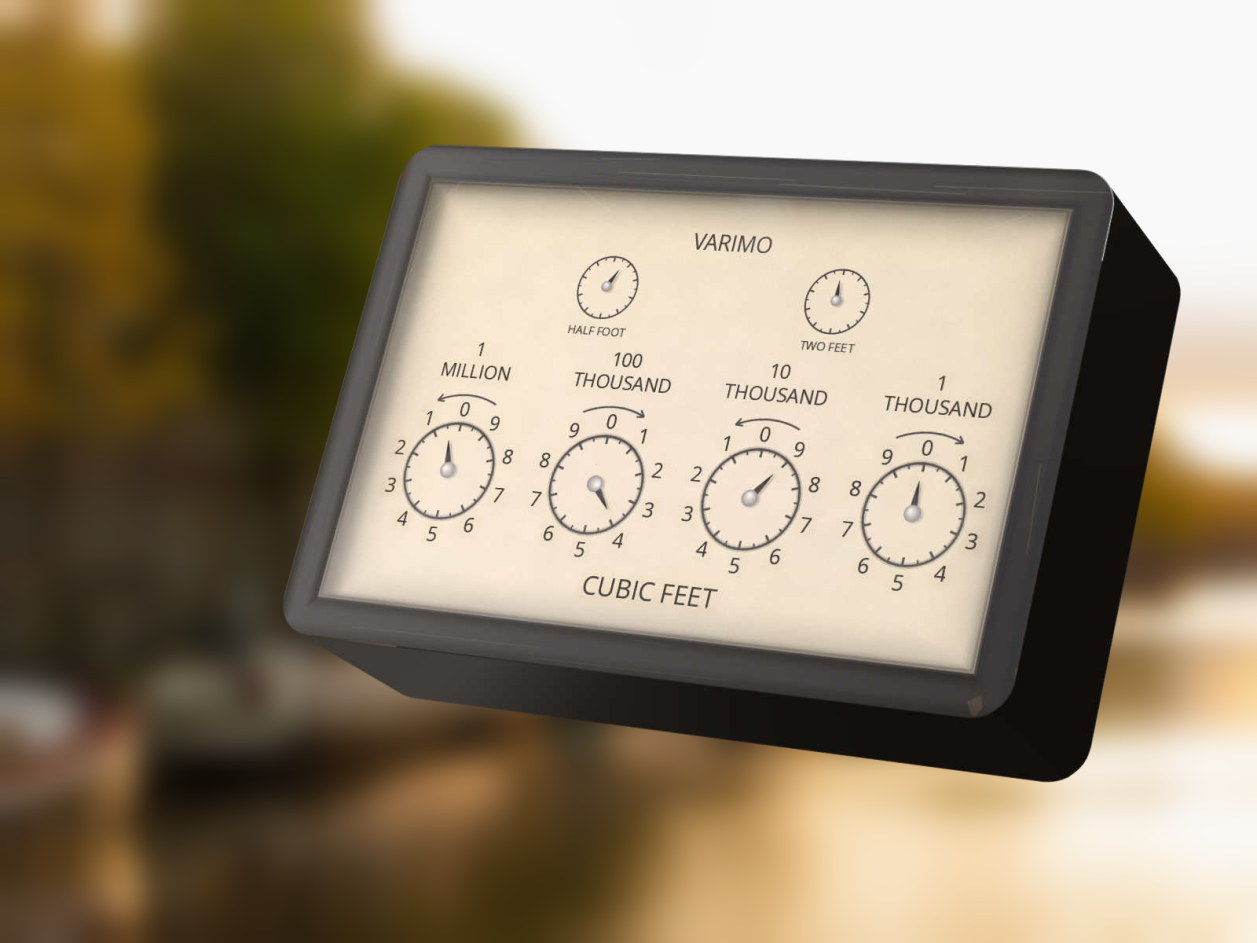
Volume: {"value": 39000, "unit": "ft³"}
